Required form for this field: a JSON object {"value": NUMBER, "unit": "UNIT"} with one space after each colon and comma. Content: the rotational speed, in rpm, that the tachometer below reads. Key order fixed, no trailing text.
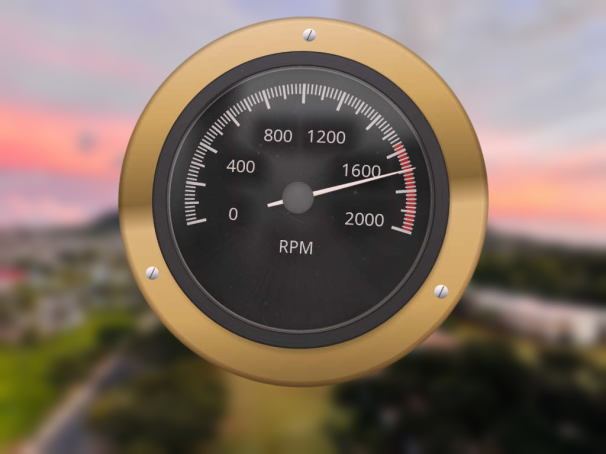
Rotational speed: {"value": 1700, "unit": "rpm"}
